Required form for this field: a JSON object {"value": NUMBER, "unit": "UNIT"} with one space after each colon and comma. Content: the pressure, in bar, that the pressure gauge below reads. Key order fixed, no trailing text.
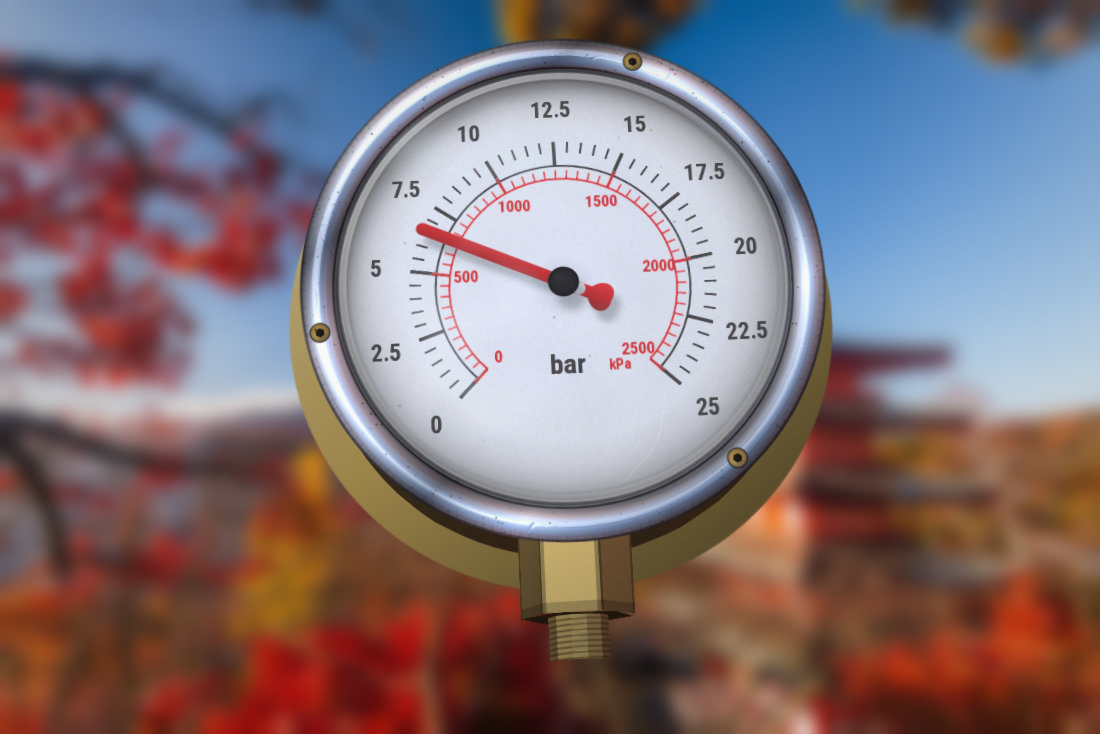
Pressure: {"value": 6.5, "unit": "bar"}
